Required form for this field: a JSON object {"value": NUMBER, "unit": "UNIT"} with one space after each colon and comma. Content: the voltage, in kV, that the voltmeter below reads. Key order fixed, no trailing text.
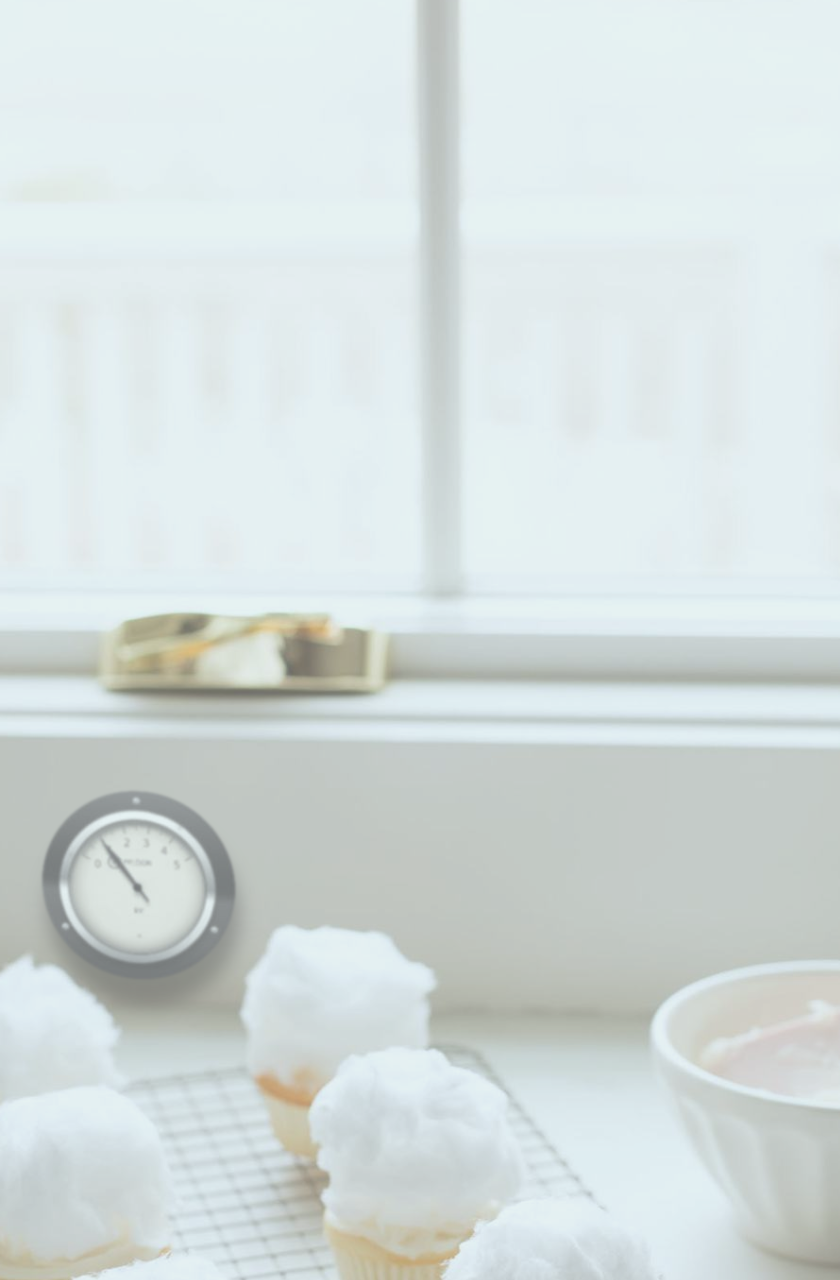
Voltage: {"value": 1, "unit": "kV"}
